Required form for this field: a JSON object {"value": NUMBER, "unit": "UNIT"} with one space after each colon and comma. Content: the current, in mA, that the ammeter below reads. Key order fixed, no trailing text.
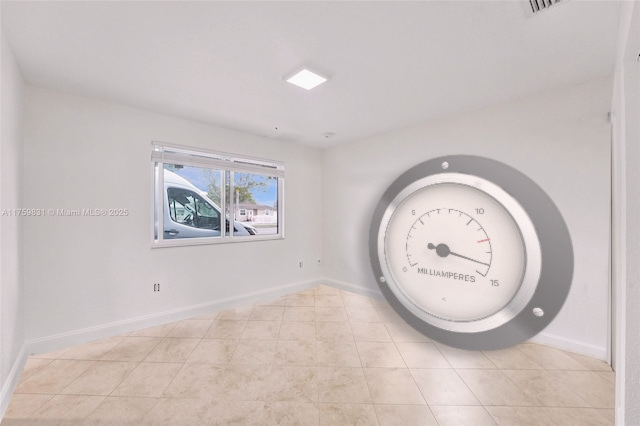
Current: {"value": 14, "unit": "mA"}
